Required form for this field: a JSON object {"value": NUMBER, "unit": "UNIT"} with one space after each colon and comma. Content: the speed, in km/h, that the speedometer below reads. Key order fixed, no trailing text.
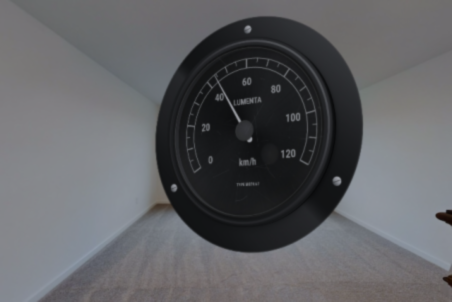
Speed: {"value": 45, "unit": "km/h"}
